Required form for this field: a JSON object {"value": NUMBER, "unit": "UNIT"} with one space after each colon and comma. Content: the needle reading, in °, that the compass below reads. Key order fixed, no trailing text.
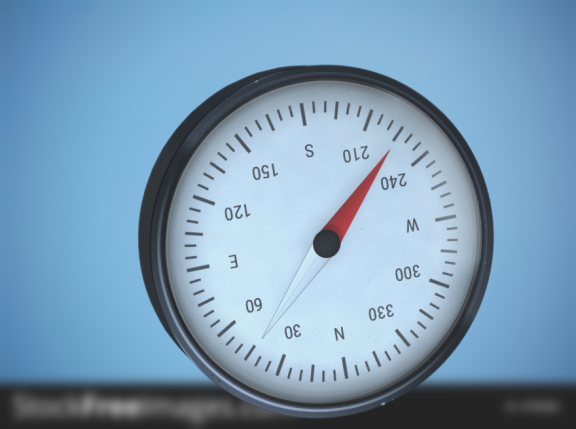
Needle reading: {"value": 225, "unit": "°"}
